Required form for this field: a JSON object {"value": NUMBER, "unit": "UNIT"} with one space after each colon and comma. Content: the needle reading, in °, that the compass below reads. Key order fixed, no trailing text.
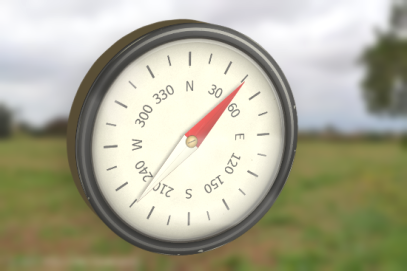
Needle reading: {"value": 45, "unit": "°"}
